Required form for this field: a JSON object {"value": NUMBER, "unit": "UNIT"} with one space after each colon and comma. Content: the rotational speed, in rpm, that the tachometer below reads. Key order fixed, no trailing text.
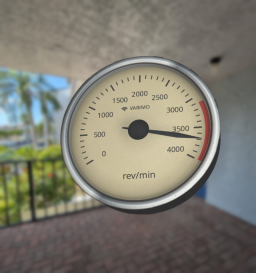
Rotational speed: {"value": 3700, "unit": "rpm"}
